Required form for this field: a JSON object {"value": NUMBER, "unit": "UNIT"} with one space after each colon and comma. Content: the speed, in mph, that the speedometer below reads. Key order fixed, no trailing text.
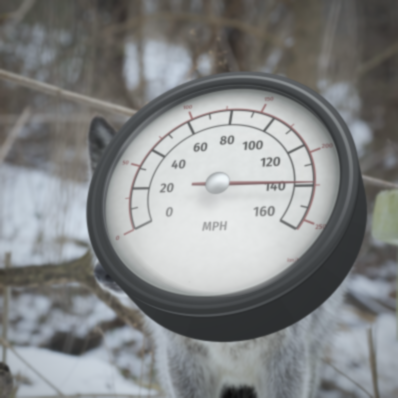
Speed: {"value": 140, "unit": "mph"}
